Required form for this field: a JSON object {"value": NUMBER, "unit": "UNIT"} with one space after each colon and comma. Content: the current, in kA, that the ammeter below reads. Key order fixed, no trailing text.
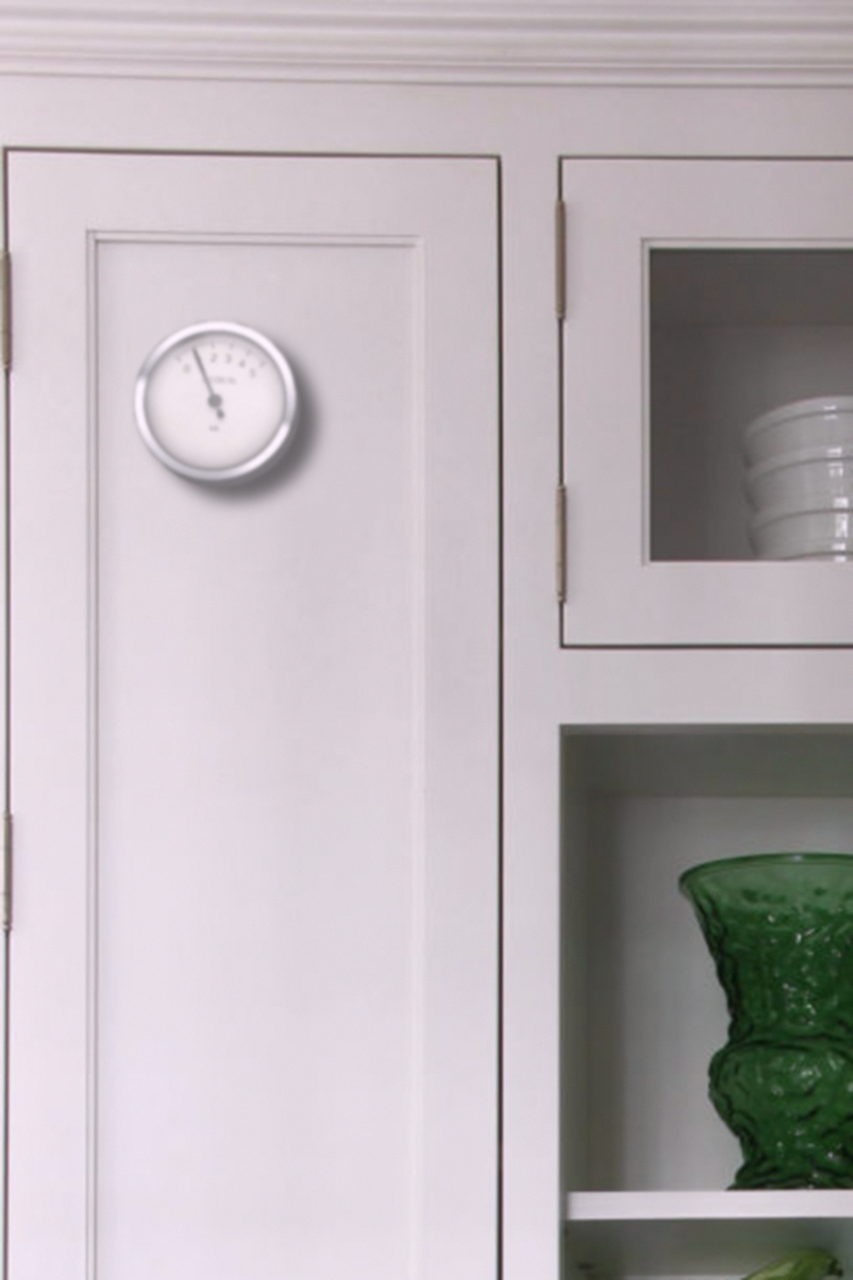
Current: {"value": 1, "unit": "kA"}
